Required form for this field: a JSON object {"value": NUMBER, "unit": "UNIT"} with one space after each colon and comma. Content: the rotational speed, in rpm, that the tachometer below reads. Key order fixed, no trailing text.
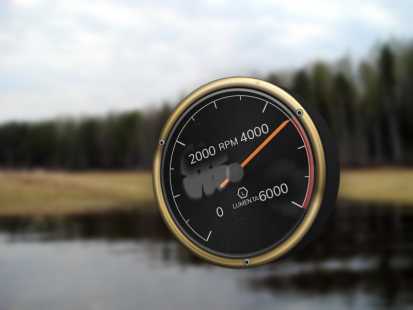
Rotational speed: {"value": 4500, "unit": "rpm"}
